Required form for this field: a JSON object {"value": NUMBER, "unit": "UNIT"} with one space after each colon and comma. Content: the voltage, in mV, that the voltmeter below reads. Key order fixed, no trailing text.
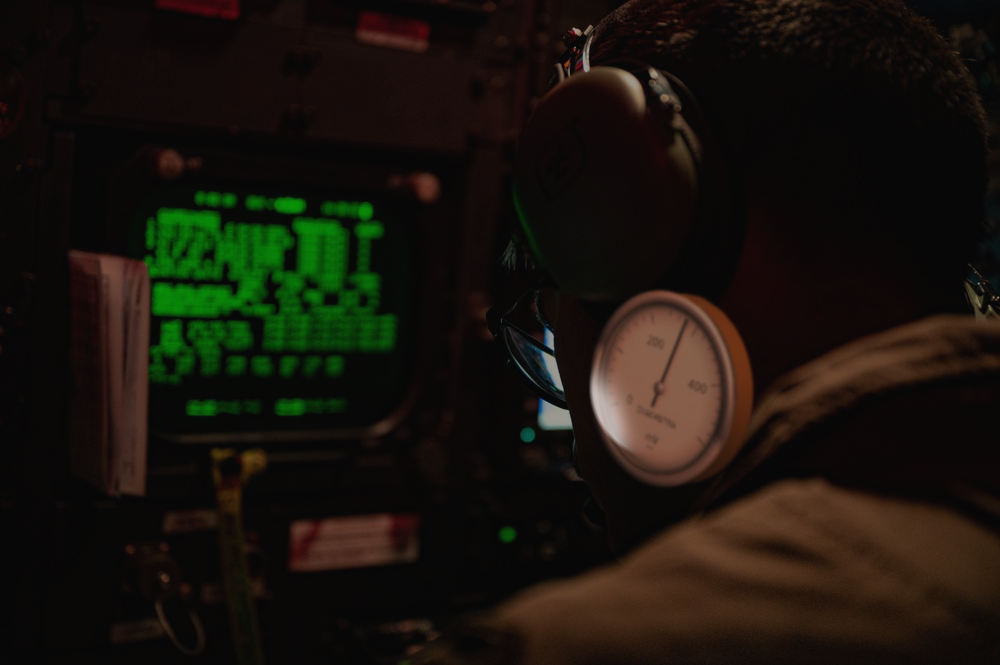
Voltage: {"value": 280, "unit": "mV"}
